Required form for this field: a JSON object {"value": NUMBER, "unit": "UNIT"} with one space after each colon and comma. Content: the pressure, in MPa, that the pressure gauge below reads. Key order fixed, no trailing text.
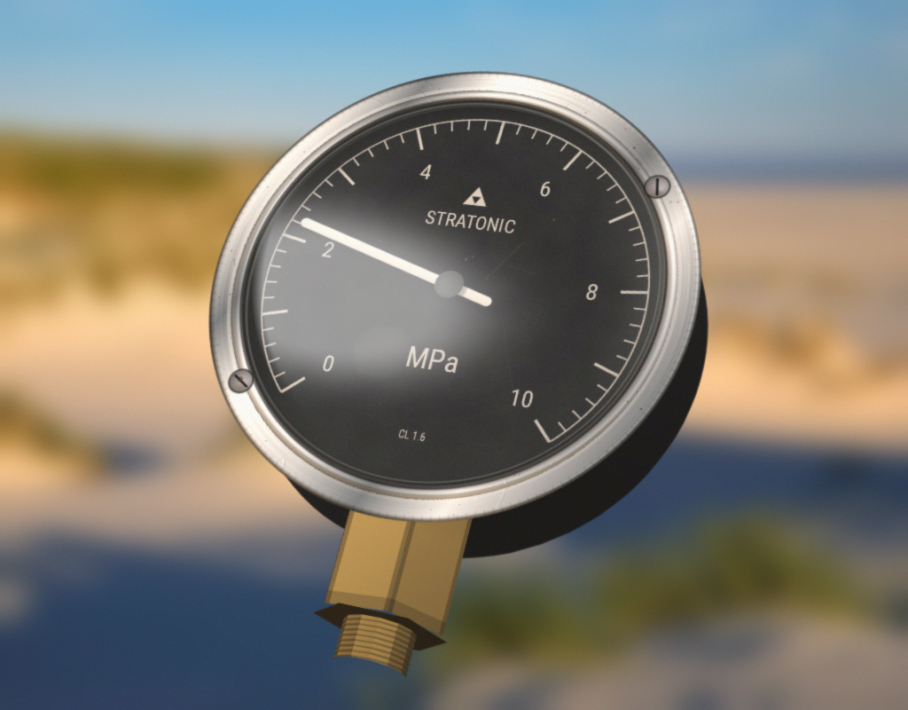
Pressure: {"value": 2.2, "unit": "MPa"}
